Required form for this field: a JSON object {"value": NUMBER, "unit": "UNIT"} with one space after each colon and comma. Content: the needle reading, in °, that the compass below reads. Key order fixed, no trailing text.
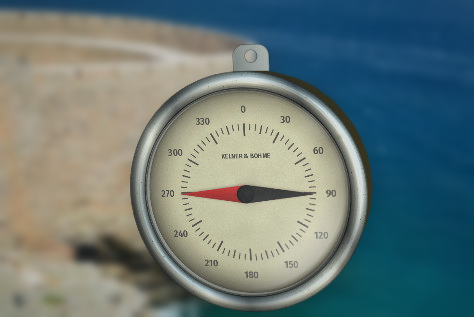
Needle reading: {"value": 270, "unit": "°"}
